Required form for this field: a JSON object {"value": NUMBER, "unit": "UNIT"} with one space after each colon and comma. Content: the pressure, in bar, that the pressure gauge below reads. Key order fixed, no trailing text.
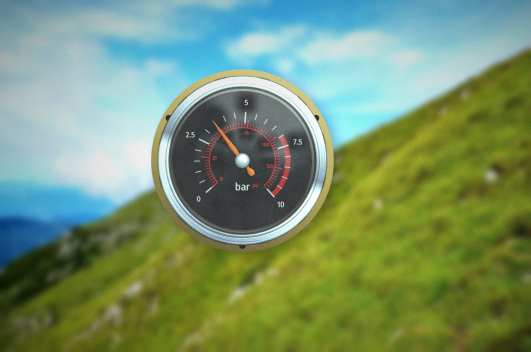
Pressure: {"value": 3.5, "unit": "bar"}
